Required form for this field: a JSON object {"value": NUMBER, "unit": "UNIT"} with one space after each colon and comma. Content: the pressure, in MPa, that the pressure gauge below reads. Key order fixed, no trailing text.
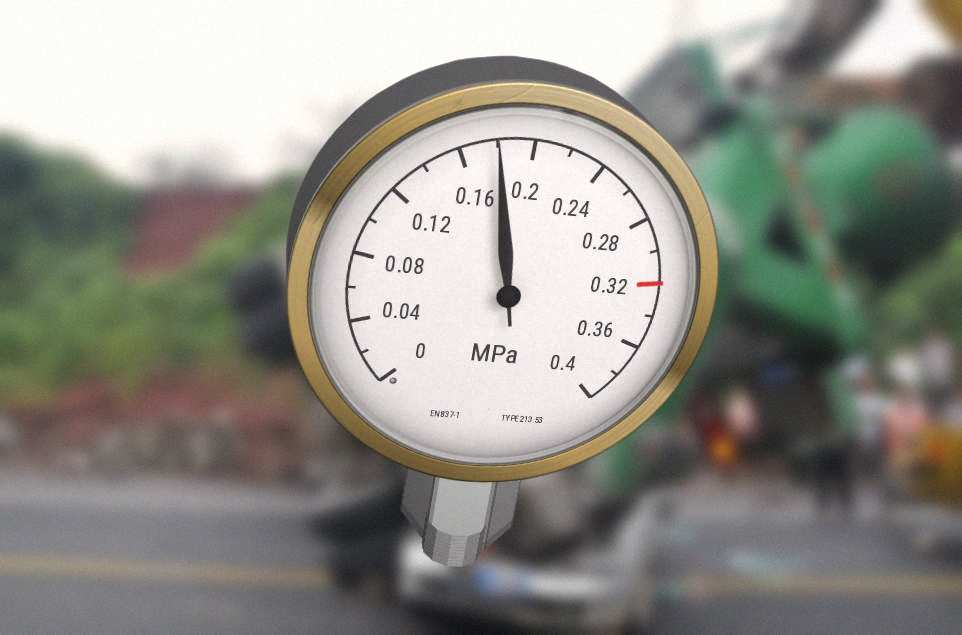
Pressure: {"value": 0.18, "unit": "MPa"}
